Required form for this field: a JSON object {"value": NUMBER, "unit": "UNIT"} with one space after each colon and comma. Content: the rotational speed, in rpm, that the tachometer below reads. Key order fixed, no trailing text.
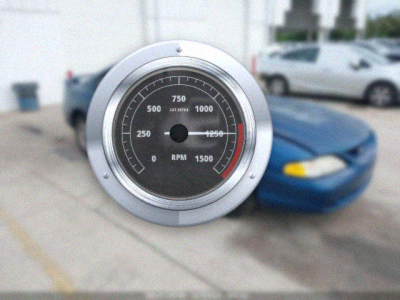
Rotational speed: {"value": 1250, "unit": "rpm"}
